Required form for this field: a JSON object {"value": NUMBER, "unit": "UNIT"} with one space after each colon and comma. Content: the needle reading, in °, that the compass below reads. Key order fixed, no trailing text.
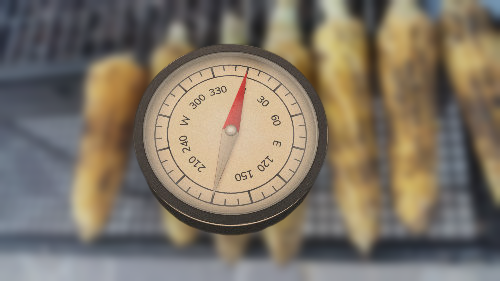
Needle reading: {"value": 0, "unit": "°"}
